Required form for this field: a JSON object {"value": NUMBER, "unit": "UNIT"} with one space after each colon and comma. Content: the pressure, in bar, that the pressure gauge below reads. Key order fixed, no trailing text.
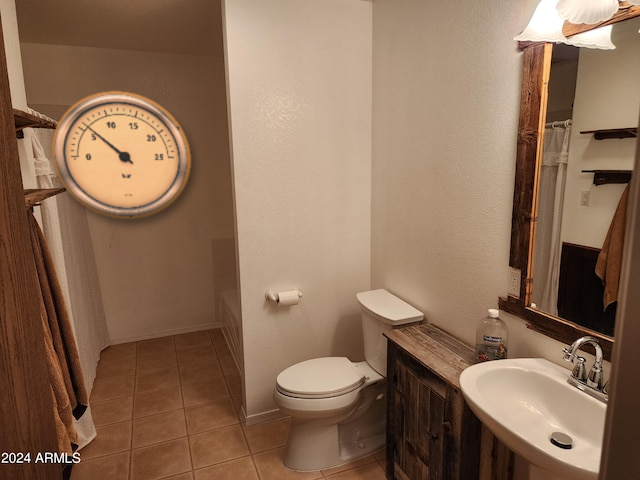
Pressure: {"value": 6, "unit": "bar"}
